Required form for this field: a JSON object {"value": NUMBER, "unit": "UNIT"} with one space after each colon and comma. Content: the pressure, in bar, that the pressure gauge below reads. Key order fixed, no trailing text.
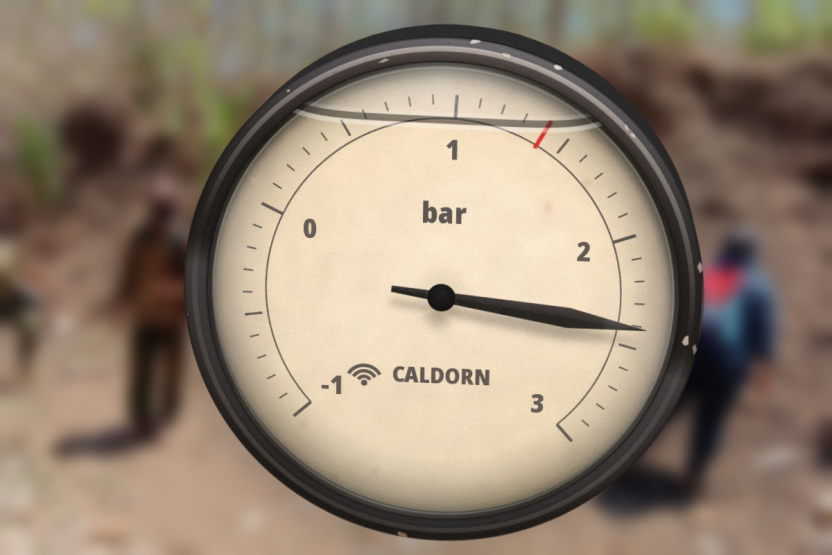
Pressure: {"value": 2.4, "unit": "bar"}
